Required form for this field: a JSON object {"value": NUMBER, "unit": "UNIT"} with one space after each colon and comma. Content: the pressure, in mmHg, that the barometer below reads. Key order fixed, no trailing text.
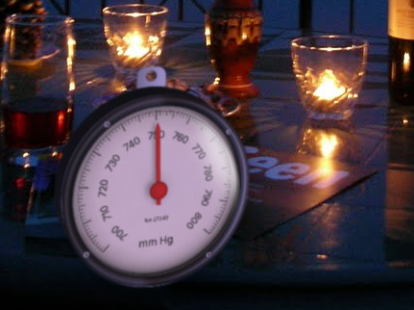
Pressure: {"value": 750, "unit": "mmHg"}
